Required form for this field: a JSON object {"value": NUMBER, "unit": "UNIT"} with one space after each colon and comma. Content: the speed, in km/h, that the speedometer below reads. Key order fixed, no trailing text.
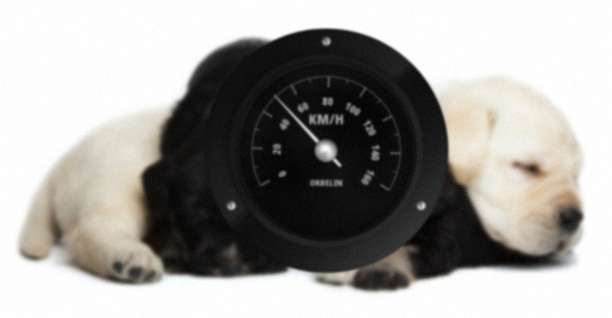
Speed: {"value": 50, "unit": "km/h"}
